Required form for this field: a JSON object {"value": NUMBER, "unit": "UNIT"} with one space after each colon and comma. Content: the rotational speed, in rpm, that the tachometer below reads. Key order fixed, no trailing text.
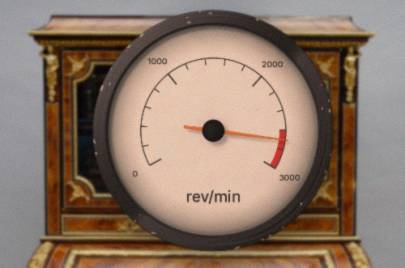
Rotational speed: {"value": 2700, "unit": "rpm"}
